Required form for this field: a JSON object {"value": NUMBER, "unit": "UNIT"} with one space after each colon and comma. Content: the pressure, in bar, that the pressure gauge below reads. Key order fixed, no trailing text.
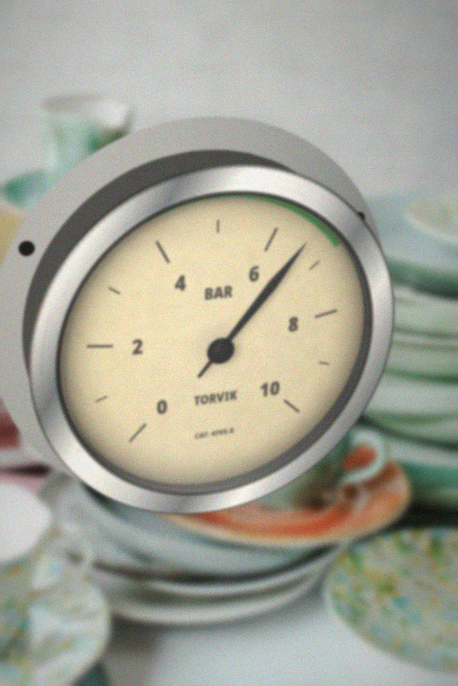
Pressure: {"value": 6.5, "unit": "bar"}
